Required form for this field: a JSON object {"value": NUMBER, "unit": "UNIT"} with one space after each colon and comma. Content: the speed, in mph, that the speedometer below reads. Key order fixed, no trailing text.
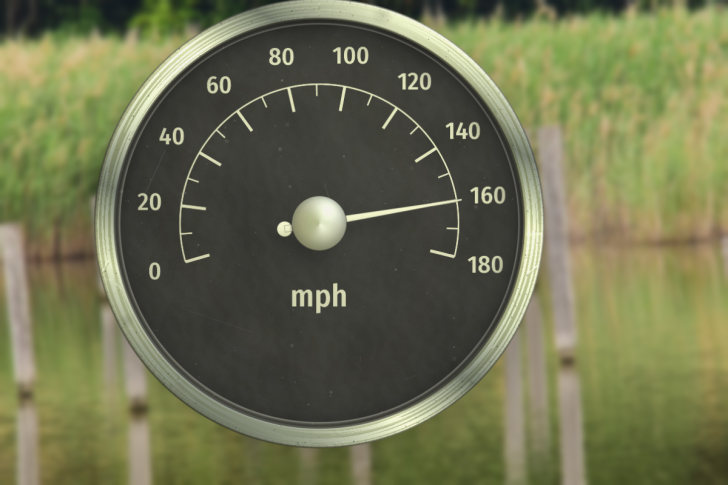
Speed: {"value": 160, "unit": "mph"}
